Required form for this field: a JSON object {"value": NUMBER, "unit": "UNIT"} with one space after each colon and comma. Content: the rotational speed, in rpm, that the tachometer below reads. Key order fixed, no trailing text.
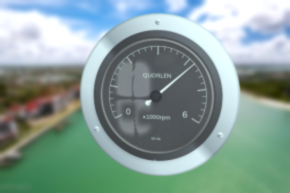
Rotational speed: {"value": 4200, "unit": "rpm"}
